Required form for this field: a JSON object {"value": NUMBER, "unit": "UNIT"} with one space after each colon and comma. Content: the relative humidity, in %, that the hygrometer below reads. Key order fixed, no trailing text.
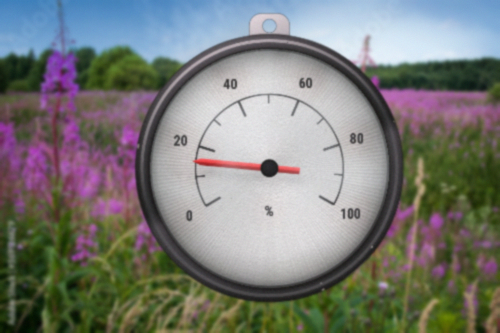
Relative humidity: {"value": 15, "unit": "%"}
